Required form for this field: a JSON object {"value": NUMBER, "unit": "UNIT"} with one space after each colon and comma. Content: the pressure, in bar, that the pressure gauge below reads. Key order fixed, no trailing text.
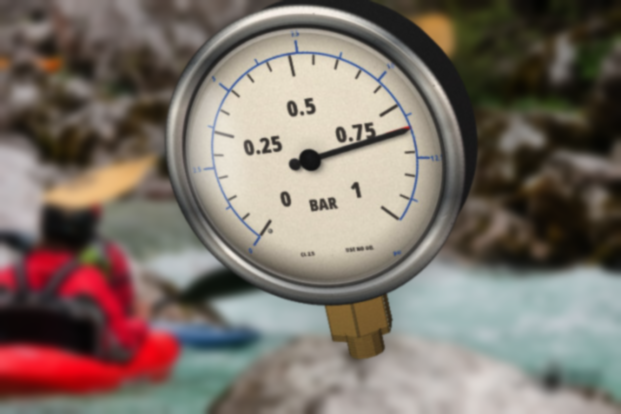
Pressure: {"value": 0.8, "unit": "bar"}
